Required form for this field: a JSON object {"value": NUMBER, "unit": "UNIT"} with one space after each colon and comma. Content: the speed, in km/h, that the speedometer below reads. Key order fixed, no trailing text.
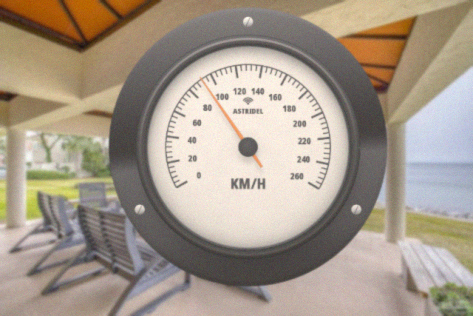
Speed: {"value": 92, "unit": "km/h"}
